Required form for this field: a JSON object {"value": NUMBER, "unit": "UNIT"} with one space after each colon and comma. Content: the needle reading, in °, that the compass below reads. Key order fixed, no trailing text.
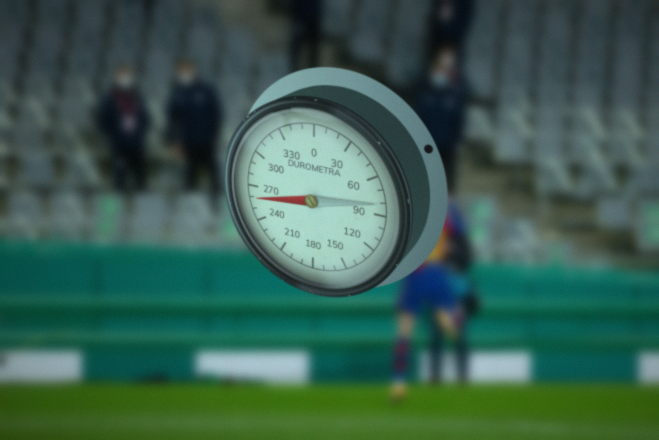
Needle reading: {"value": 260, "unit": "°"}
